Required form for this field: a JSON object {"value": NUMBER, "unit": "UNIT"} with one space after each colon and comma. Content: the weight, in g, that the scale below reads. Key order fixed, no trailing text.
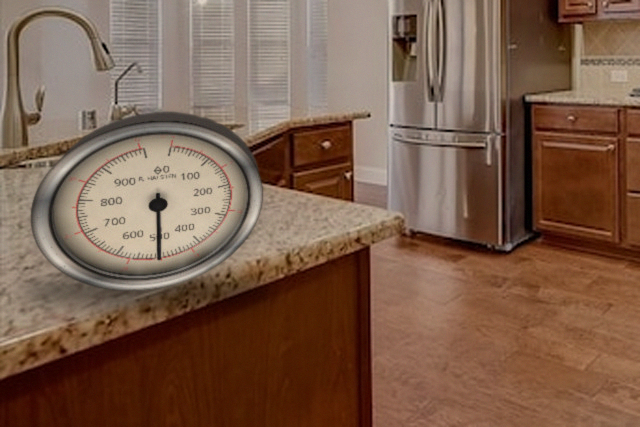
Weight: {"value": 500, "unit": "g"}
